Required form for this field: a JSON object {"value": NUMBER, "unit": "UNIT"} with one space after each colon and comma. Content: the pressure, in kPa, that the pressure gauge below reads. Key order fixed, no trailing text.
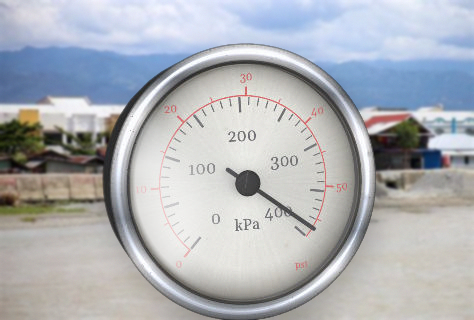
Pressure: {"value": 390, "unit": "kPa"}
